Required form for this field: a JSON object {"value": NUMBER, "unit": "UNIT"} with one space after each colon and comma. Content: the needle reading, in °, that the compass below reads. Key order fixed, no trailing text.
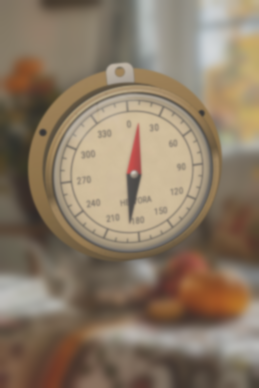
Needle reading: {"value": 10, "unit": "°"}
